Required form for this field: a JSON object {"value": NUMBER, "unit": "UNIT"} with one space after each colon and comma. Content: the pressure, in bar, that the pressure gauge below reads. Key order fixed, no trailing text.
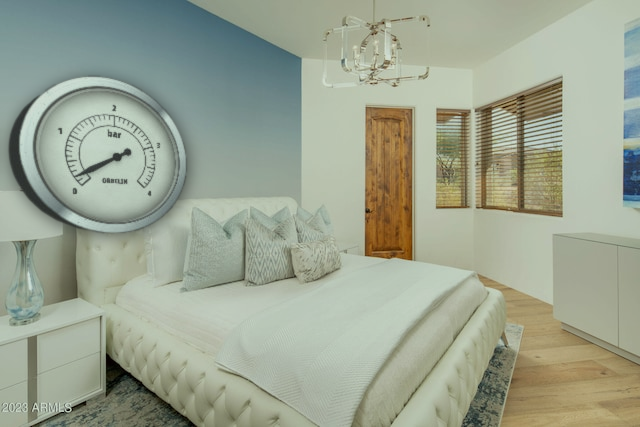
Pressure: {"value": 0.2, "unit": "bar"}
